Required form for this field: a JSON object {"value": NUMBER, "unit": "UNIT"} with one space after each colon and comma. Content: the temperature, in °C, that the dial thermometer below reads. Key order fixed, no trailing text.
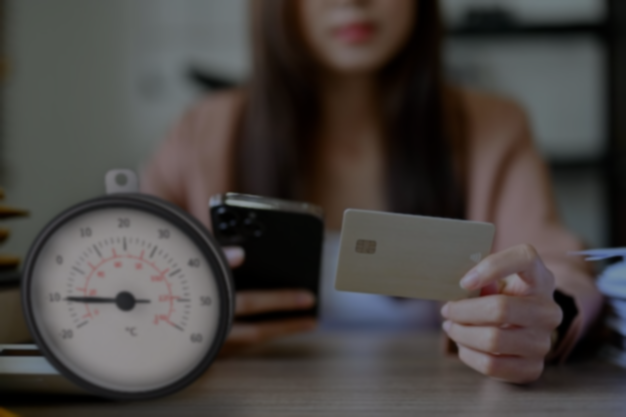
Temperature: {"value": -10, "unit": "°C"}
